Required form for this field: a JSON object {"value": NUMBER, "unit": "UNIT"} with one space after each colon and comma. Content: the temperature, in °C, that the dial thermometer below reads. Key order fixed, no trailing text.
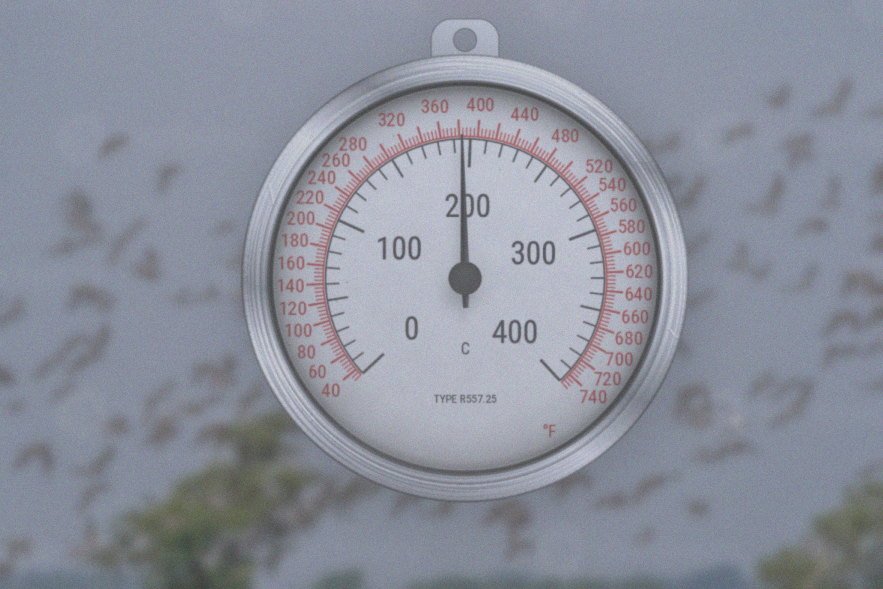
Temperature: {"value": 195, "unit": "°C"}
